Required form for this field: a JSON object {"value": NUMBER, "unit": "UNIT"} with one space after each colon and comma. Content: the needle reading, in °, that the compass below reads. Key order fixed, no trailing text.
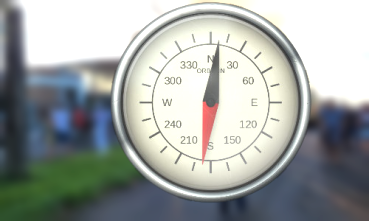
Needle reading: {"value": 187.5, "unit": "°"}
